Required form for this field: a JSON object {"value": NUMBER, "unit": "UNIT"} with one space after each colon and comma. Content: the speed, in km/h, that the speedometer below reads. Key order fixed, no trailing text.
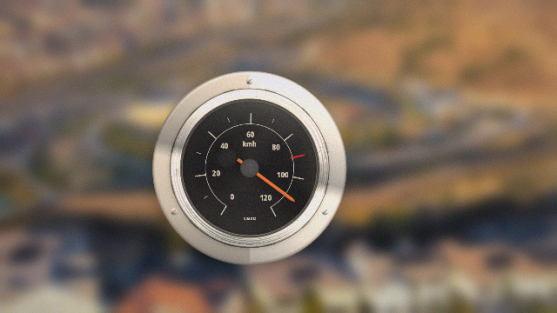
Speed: {"value": 110, "unit": "km/h"}
